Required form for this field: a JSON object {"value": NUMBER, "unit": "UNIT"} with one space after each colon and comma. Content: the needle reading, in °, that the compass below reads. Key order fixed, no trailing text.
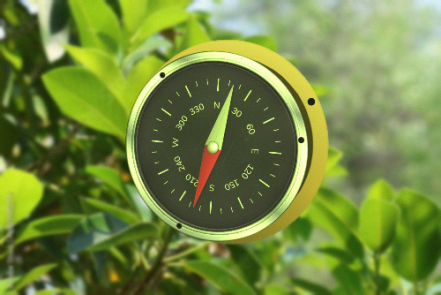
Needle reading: {"value": 195, "unit": "°"}
